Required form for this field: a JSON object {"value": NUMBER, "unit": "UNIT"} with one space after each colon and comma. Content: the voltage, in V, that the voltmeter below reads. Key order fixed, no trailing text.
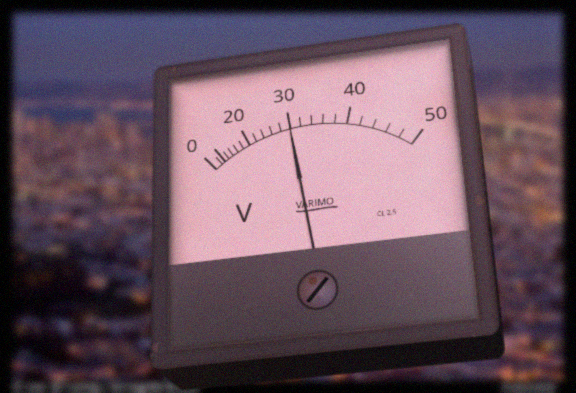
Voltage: {"value": 30, "unit": "V"}
